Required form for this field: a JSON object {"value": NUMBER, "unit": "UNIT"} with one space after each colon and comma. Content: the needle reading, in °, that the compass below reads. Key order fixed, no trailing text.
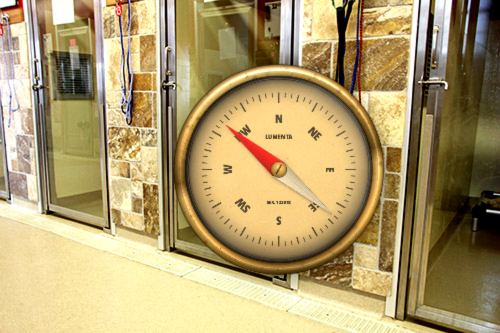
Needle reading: {"value": 310, "unit": "°"}
